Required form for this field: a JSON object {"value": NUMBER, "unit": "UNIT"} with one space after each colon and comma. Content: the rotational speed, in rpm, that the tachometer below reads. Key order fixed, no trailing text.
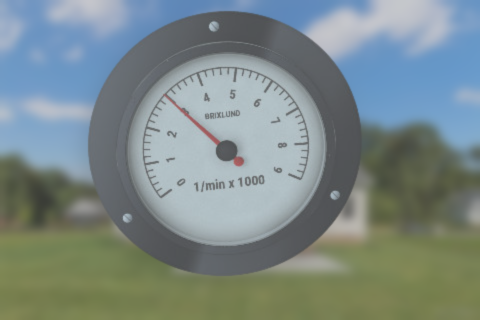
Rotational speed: {"value": 3000, "unit": "rpm"}
